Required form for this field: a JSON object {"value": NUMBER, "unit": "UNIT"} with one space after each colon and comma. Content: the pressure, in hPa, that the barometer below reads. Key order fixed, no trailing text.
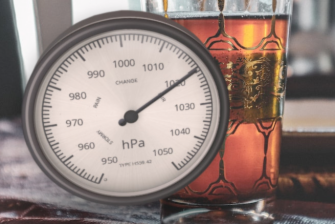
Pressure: {"value": 1020, "unit": "hPa"}
